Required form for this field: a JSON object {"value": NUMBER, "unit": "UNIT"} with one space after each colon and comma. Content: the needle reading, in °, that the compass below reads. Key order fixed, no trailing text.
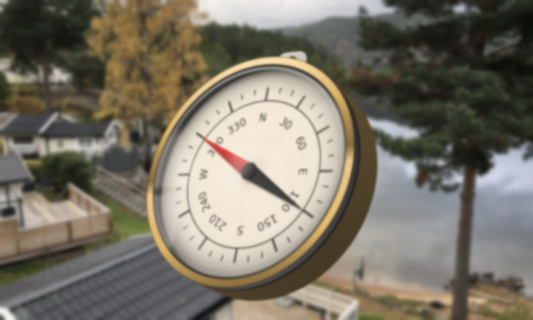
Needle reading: {"value": 300, "unit": "°"}
